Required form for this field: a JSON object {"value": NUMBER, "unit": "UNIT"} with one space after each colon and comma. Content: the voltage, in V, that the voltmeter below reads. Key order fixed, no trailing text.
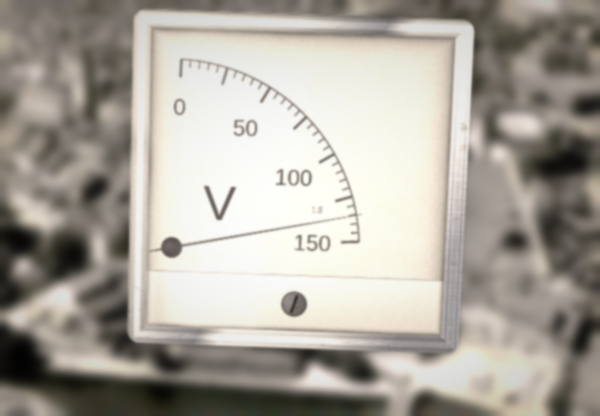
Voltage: {"value": 135, "unit": "V"}
